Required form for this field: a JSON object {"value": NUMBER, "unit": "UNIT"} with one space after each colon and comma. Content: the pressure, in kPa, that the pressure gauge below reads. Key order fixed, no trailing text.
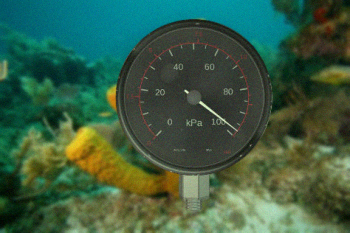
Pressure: {"value": 97.5, "unit": "kPa"}
